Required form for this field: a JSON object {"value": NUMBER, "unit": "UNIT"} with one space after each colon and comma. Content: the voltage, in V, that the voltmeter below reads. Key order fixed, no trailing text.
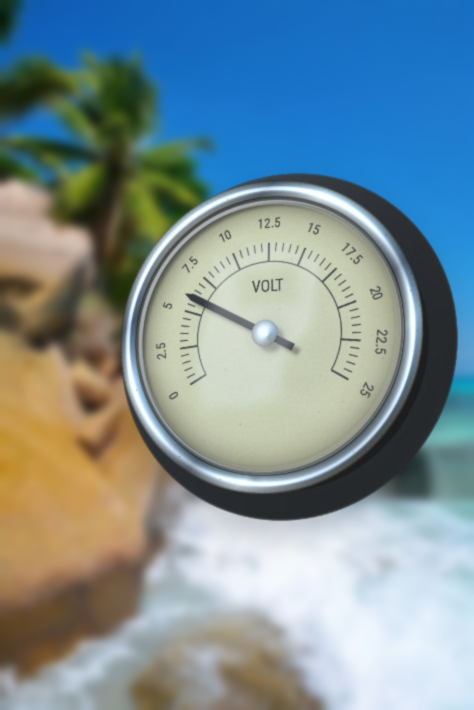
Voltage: {"value": 6, "unit": "V"}
